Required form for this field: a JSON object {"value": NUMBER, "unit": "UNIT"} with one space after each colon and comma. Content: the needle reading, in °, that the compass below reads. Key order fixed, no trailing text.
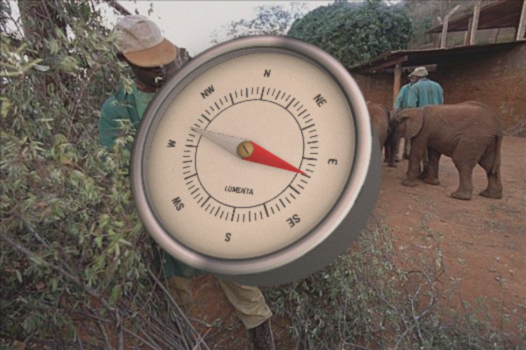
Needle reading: {"value": 105, "unit": "°"}
